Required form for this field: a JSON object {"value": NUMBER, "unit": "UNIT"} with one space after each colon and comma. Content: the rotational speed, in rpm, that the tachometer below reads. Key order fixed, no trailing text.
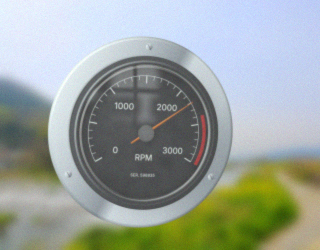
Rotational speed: {"value": 2200, "unit": "rpm"}
